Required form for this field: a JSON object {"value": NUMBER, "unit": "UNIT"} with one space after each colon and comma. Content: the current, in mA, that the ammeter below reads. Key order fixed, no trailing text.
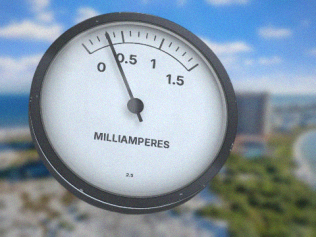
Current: {"value": 0.3, "unit": "mA"}
